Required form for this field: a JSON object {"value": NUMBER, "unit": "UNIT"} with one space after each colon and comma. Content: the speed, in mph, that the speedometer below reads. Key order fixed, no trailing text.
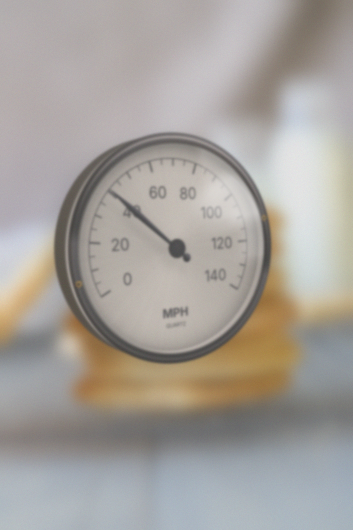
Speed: {"value": 40, "unit": "mph"}
